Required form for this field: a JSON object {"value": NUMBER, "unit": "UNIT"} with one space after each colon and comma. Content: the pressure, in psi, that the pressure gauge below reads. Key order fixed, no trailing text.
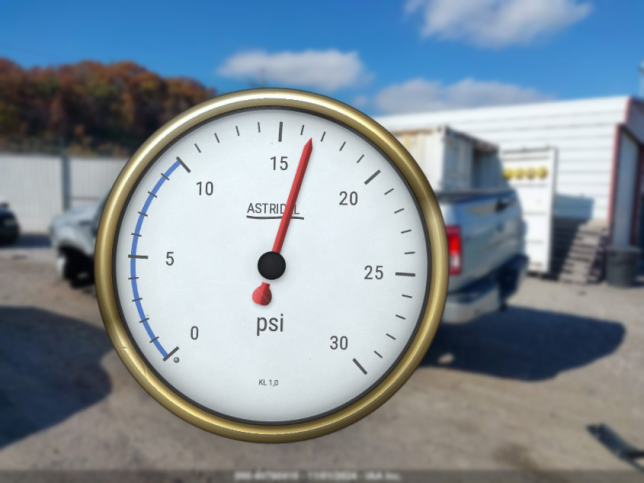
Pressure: {"value": 16.5, "unit": "psi"}
